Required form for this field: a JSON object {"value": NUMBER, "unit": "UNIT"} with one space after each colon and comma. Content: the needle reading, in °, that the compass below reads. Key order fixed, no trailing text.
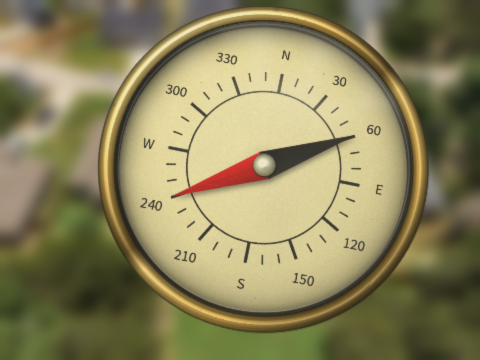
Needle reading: {"value": 240, "unit": "°"}
